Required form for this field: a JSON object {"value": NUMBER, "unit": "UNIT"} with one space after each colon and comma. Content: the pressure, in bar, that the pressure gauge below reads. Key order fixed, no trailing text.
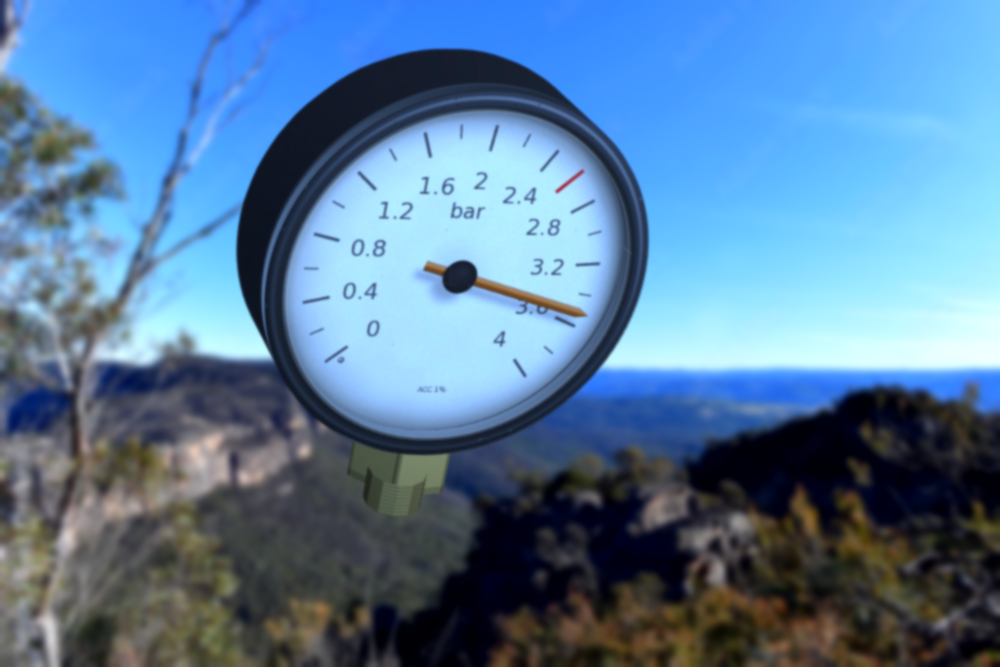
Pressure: {"value": 3.5, "unit": "bar"}
